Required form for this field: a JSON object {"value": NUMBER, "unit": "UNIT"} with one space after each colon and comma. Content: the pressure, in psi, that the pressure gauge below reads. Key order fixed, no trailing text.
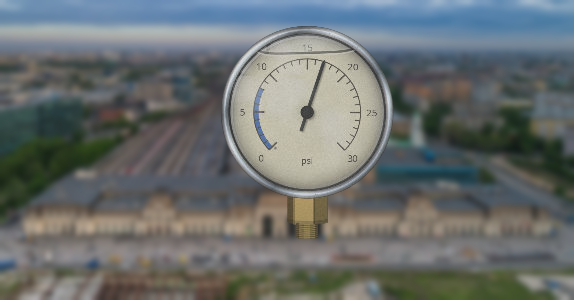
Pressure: {"value": 17, "unit": "psi"}
